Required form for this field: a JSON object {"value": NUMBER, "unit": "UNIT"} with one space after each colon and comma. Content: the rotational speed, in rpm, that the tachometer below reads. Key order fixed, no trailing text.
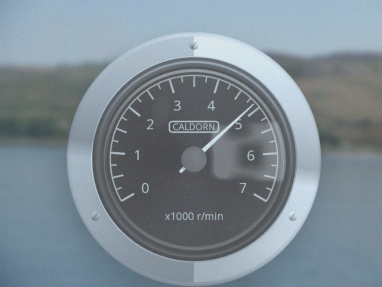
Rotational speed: {"value": 4875, "unit": "rpm"}
